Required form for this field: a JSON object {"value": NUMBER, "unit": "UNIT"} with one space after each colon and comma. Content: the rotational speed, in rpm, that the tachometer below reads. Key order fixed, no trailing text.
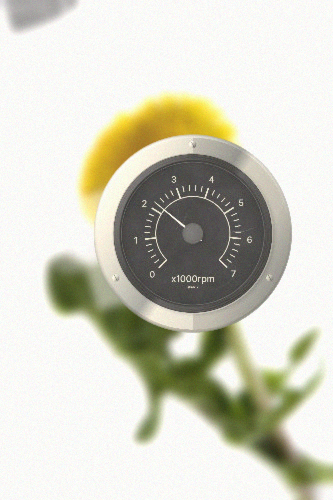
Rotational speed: {"value": 2200, "unit": "rpm"}
